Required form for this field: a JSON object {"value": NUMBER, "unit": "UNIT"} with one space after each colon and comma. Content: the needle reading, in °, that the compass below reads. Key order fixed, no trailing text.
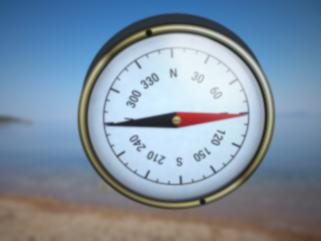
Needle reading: {"value": 90, "unit": "°"}
